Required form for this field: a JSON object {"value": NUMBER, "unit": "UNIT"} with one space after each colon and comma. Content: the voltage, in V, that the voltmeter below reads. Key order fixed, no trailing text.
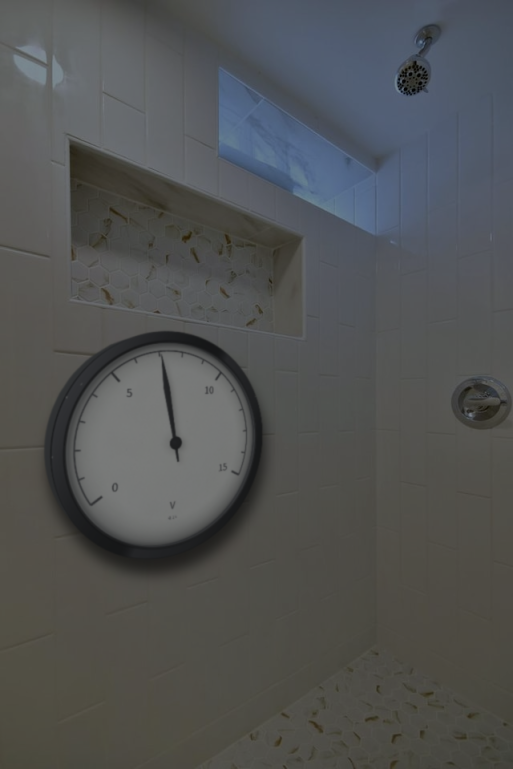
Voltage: {"value": 7, "unit": "V"}
